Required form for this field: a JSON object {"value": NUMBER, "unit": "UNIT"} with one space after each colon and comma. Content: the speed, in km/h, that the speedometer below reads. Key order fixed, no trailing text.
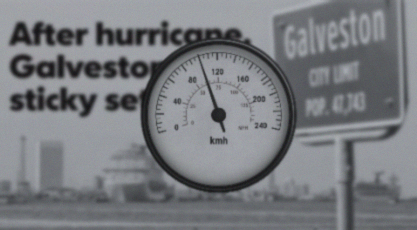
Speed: {"value": 100, "unit": "km/h"}
